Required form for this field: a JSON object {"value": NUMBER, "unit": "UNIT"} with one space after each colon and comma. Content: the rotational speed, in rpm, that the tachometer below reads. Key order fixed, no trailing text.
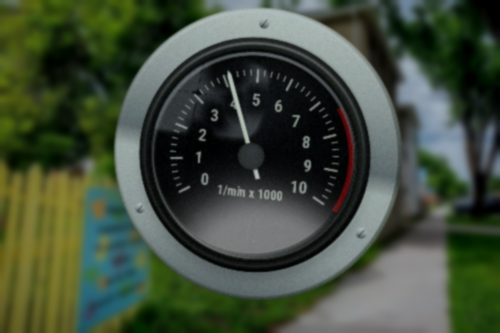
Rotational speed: {"value": 4200, "unit": "rpm"}
